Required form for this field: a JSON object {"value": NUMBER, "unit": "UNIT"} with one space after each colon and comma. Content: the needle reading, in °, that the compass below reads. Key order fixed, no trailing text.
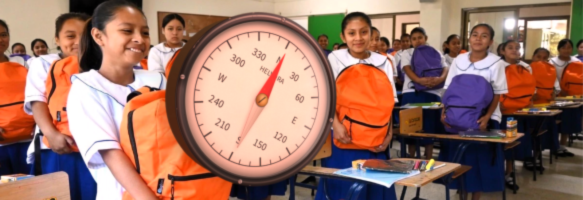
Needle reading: {"value": 0, "unit": "°"}
